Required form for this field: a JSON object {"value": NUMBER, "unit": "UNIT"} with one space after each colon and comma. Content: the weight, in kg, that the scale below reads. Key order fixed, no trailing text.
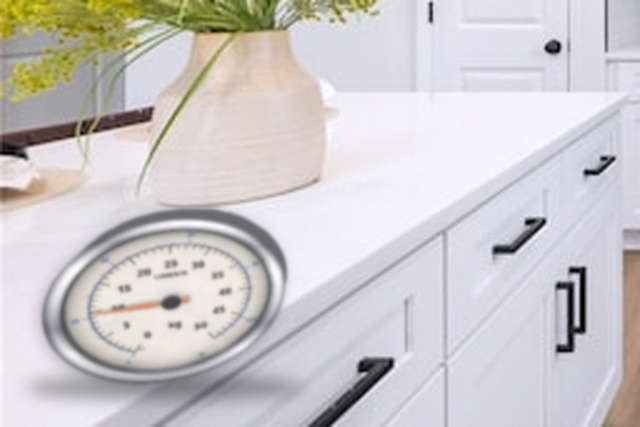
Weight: {"value": 10, "unit": "kg"}
